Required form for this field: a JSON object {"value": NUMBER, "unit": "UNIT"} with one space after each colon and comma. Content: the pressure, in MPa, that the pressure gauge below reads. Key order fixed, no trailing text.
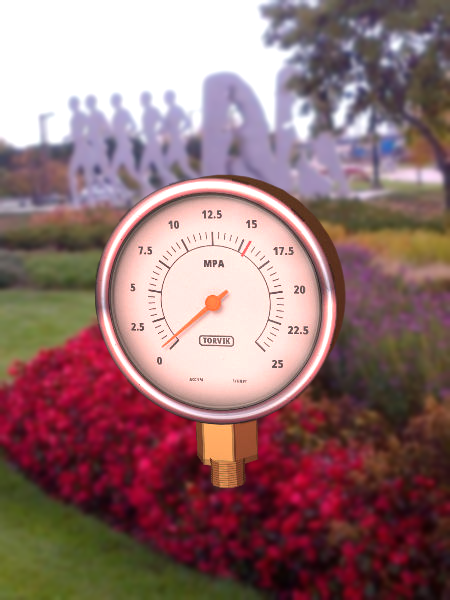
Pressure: {"value": 0.5, "unit": "MPa"}
